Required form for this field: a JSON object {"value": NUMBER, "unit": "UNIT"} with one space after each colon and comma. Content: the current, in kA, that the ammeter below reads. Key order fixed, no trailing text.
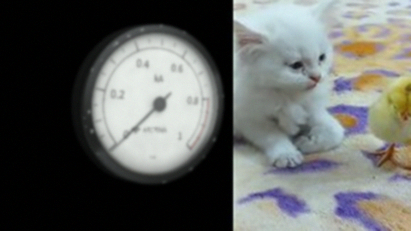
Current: {"value": 0, "unit": "kA"}
